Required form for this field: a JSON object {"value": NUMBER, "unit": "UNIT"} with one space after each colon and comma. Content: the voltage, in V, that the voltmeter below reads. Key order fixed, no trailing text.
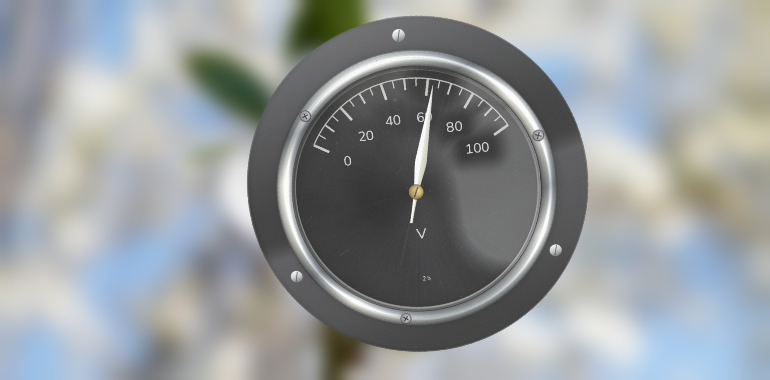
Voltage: {"value": 62.5, "unit": "V"}
